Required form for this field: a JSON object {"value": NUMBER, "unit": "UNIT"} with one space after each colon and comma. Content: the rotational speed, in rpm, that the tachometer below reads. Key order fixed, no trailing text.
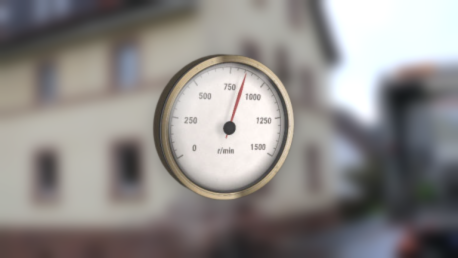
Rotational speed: {"value": 850, "unit": "rpm"}
